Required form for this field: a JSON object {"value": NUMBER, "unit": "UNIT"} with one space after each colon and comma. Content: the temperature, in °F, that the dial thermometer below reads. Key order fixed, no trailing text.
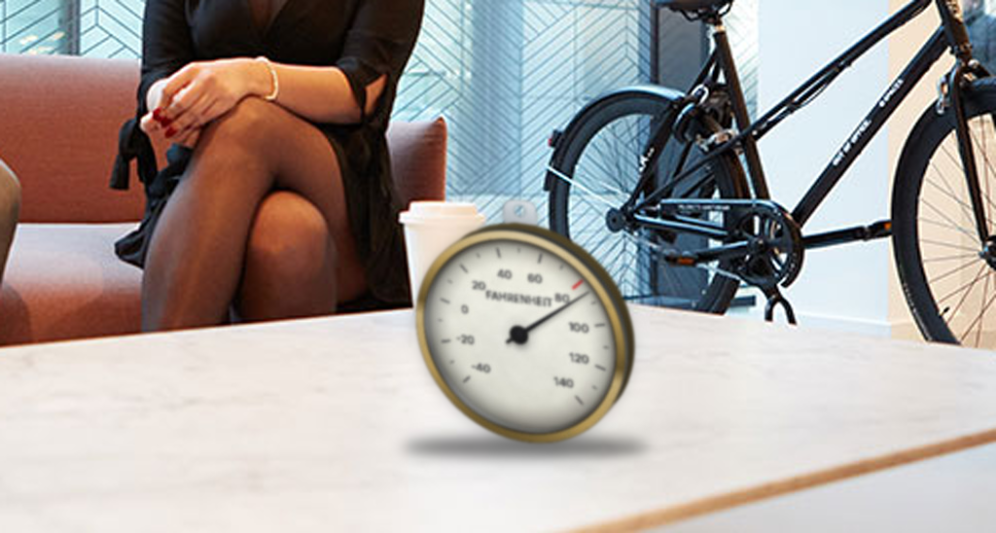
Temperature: {"value": 85, "unit": "°F"}
